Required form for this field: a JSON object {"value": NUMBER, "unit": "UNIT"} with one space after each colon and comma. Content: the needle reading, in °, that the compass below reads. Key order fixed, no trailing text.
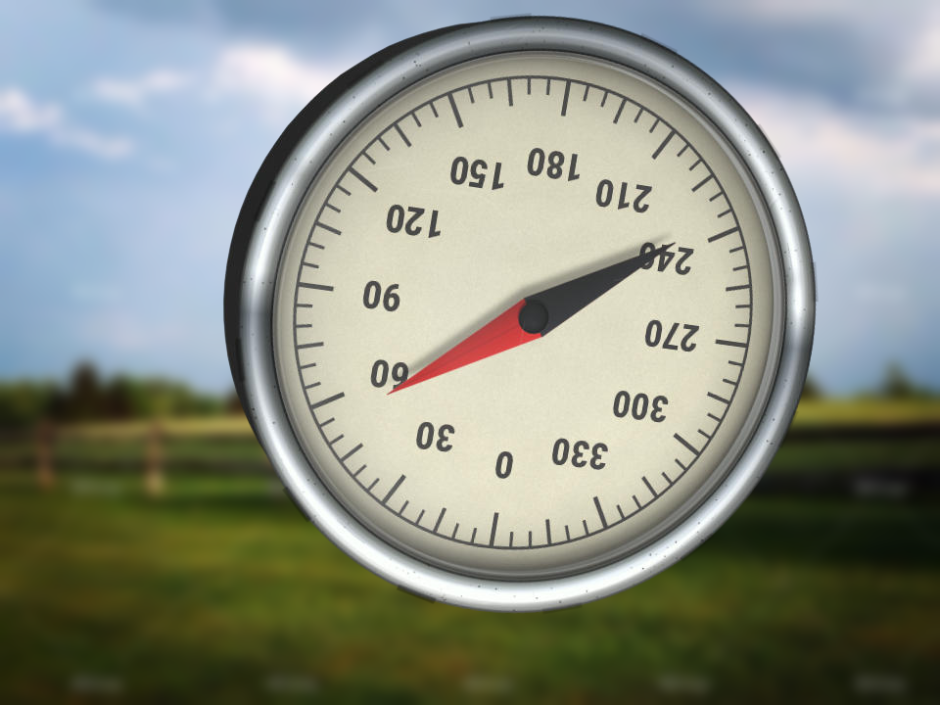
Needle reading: {"value": 55, "unit": "°"}
